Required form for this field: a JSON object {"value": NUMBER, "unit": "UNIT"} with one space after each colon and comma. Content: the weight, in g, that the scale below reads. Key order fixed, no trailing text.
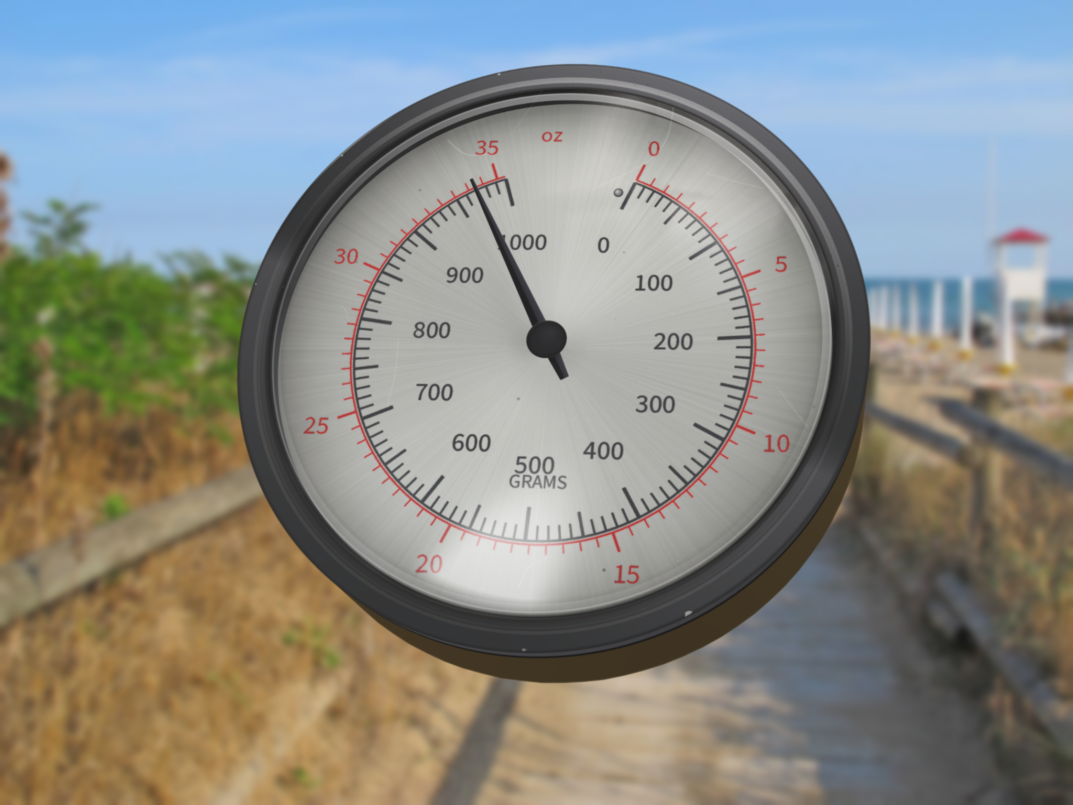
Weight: {"value": 970, "unit": "g"}
